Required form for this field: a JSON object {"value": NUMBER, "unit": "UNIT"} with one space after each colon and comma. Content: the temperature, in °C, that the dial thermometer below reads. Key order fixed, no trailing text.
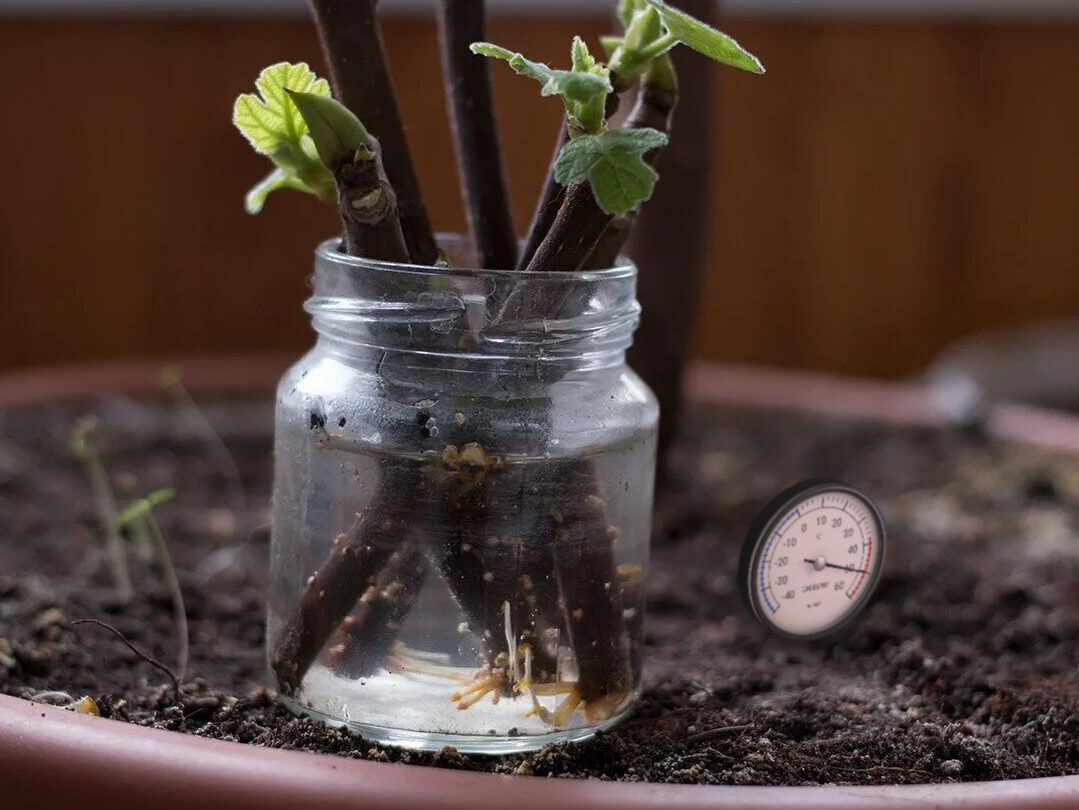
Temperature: {"value": 50, "unit": "°C"}
